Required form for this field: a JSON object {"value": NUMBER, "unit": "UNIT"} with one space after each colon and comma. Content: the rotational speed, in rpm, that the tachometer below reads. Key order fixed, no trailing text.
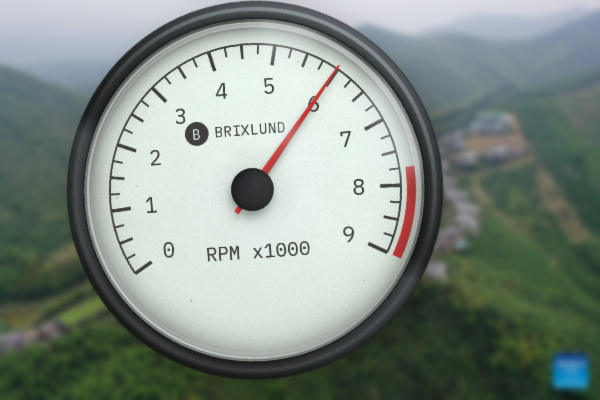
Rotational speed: {"value": 6000, "unit": "rpm"}
